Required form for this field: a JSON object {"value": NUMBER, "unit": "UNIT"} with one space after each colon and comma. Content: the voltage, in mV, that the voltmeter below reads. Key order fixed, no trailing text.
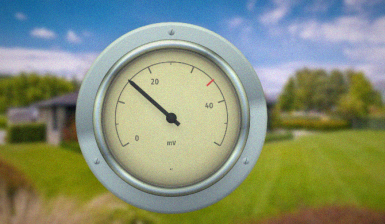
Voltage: {"value": 15, "unit": "mV"}
